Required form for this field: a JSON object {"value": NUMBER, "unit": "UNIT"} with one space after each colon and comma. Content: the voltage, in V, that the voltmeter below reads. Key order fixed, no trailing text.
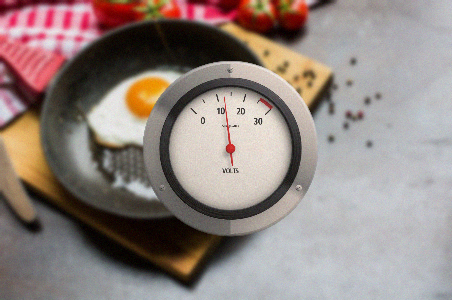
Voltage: {"value": 12.5, "unit": "V"}
